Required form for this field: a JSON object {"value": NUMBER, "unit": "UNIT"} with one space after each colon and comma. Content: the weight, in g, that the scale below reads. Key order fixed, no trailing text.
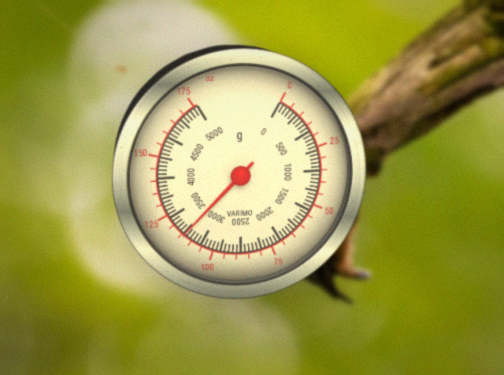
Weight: {"value": 3250, "unit": "g"}
